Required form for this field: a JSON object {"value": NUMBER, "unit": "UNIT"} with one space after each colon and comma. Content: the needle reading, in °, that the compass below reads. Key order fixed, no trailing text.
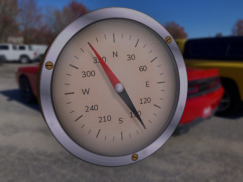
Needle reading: {"value": 330, "unit": "°"}
